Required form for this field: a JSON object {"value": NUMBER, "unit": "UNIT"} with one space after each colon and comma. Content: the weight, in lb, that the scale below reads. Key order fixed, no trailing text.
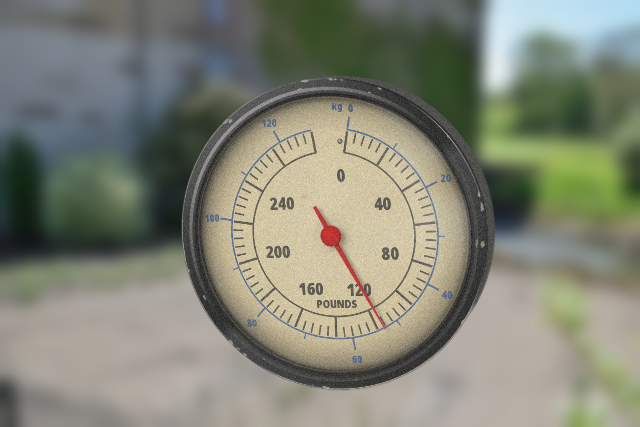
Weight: {"value": 116, "unit": "lb"}
